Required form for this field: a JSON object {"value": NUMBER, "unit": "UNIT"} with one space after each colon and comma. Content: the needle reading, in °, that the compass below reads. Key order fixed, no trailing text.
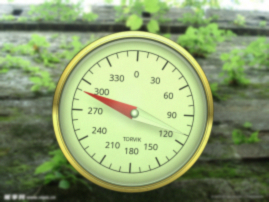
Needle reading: {"value": 290, "unit": "°"}
